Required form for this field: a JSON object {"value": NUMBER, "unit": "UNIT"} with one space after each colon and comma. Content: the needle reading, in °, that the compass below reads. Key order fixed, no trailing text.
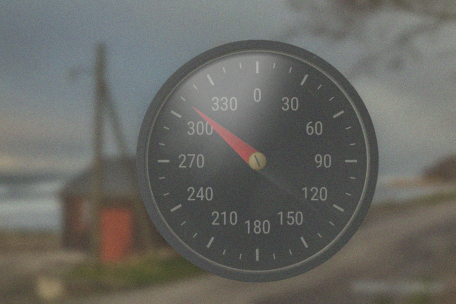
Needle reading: {"value": 310, "unit": "°"}
